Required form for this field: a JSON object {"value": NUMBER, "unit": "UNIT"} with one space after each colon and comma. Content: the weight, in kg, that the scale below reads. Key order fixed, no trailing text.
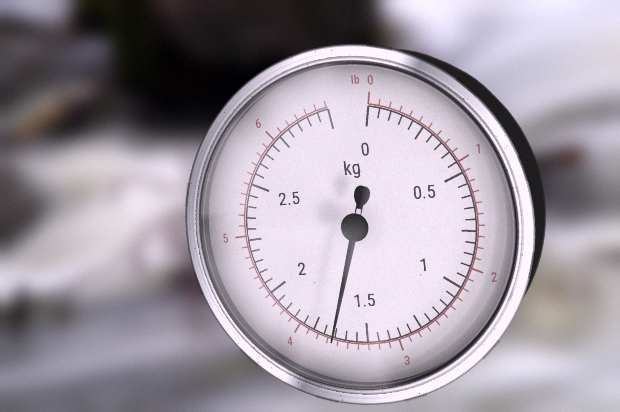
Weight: {"value": 1.65, "unit": "kg"}
